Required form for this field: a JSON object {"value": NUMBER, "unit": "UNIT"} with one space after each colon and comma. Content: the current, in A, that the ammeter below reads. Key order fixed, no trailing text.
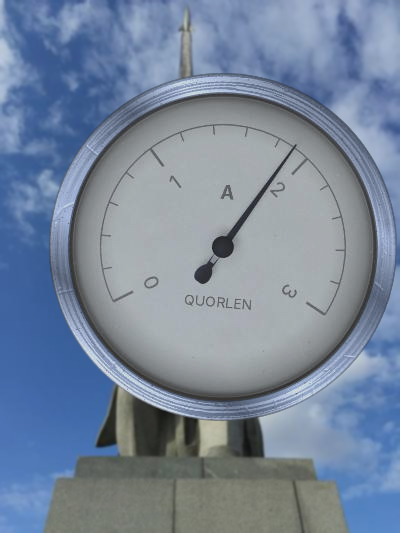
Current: {"value": 1.9, "unit": "A"}
